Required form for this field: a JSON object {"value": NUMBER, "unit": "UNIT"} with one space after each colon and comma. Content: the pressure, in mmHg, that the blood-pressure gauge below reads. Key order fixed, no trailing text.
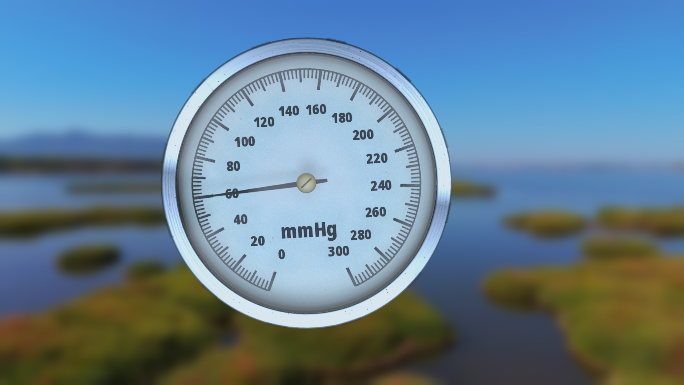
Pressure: {"value": 60, "unit": "mmHg"}
